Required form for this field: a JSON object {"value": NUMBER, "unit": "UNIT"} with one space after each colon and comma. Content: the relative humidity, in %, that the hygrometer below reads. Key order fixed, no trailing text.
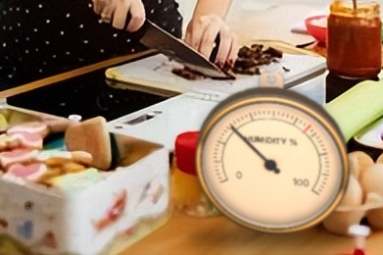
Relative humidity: {"value": 30, "unit": "%"}
